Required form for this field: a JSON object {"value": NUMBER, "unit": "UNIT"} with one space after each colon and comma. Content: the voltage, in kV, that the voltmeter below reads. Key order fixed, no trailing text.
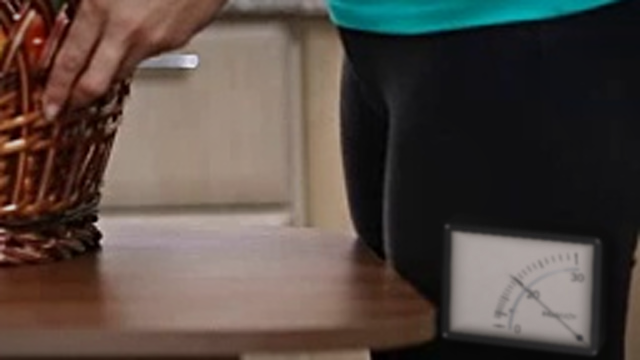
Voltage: {"value": 20, "unit": "kV"}
